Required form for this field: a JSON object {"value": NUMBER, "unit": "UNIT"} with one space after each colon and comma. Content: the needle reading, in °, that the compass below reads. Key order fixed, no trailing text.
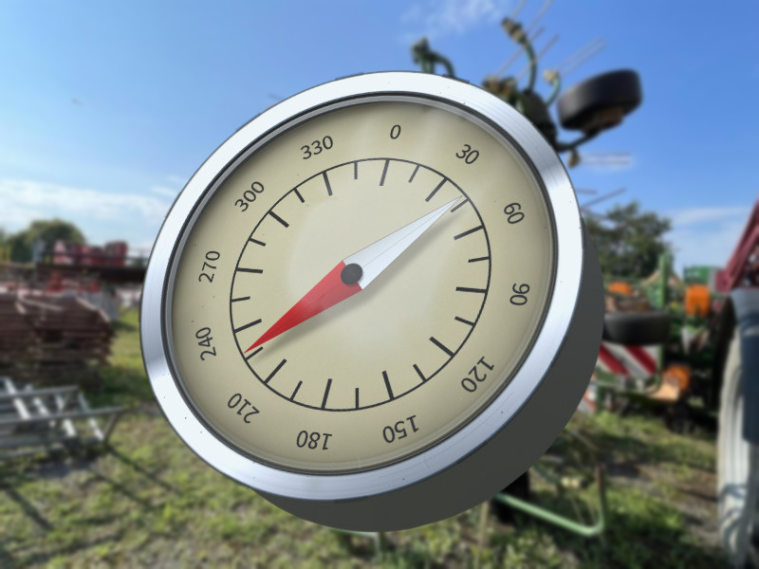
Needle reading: {"value": 225, "unit": "°"}
